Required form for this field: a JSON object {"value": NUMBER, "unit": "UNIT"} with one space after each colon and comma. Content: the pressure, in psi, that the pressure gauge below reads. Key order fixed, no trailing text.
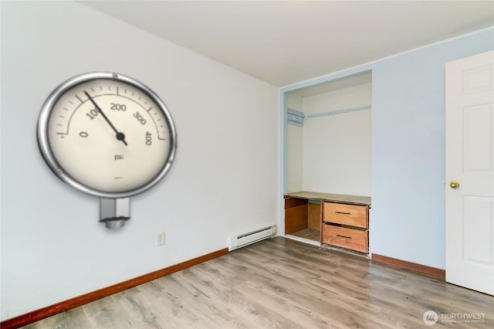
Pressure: {"value": 120, "unit": "psi"}
